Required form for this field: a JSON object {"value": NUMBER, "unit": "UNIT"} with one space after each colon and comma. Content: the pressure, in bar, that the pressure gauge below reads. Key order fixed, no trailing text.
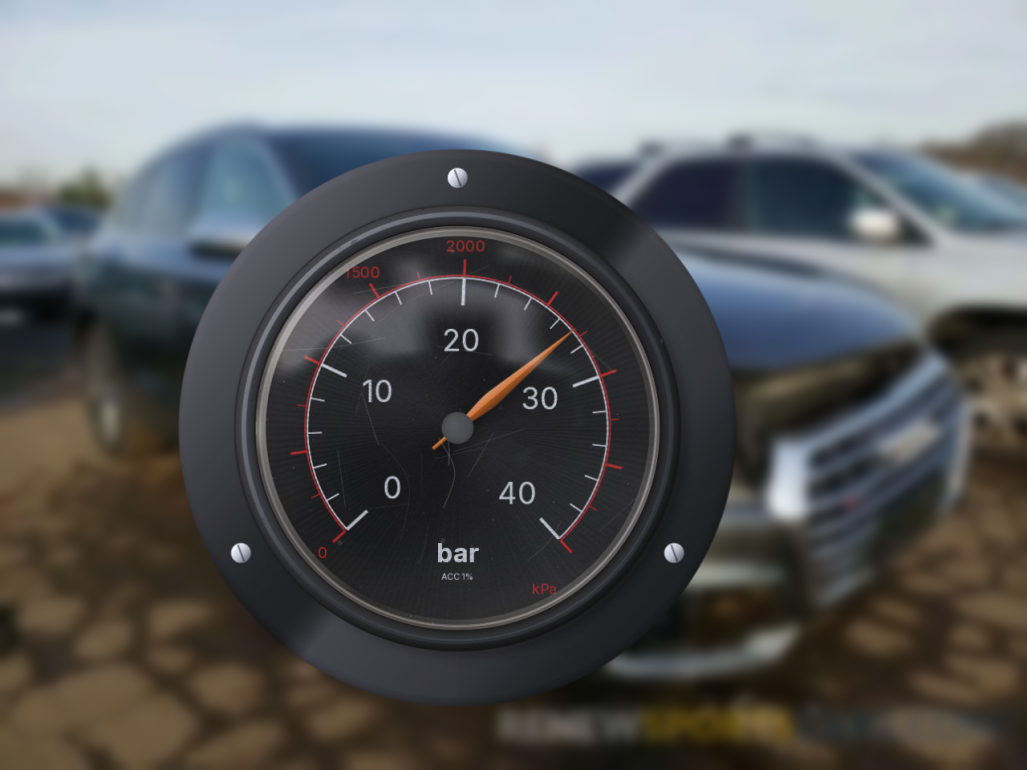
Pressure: {"value": 27, "unit": "bar"}
